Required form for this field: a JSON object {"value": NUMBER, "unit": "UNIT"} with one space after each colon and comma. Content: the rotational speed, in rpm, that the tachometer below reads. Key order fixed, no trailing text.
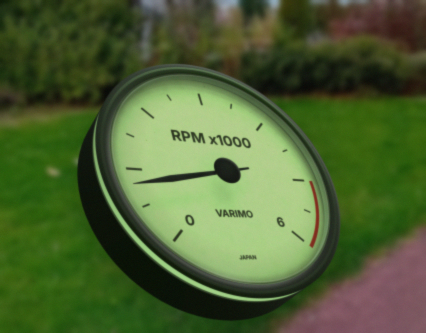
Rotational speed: {"value": 750, "unit": "rpm"}
